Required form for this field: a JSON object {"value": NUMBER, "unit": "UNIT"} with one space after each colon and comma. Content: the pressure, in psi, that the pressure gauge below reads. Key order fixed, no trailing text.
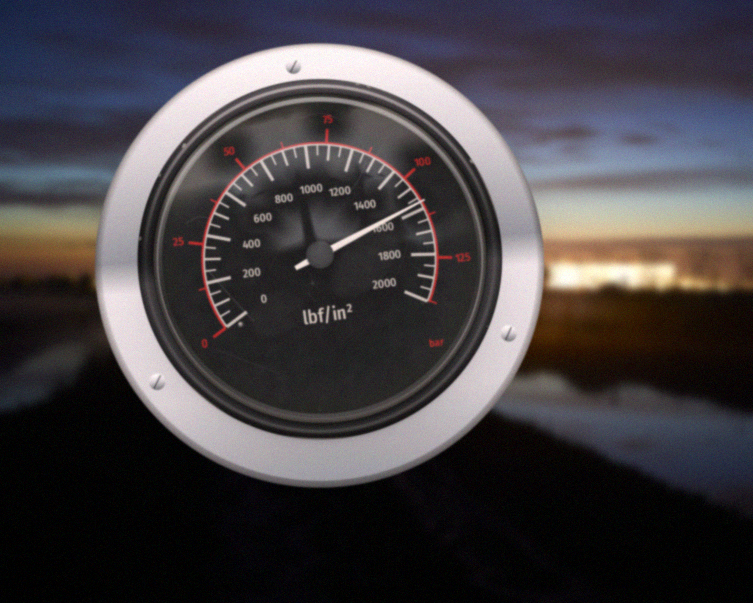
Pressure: {"value": 1575, "unit": "psi"}
